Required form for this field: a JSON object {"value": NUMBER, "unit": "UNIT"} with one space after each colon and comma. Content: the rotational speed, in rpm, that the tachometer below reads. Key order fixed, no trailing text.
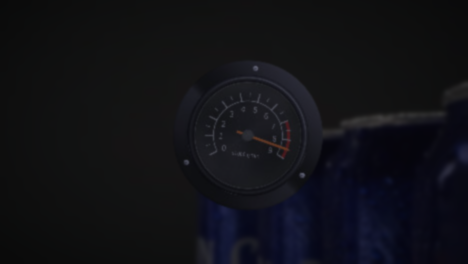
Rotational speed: {"value": 8500, "unit": "rpm"}
